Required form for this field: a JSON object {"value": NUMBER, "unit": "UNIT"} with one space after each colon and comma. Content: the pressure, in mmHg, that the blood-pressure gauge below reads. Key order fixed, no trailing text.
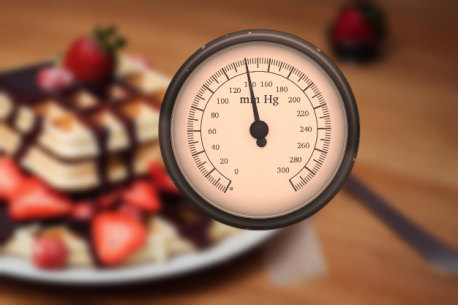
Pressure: {"value": 140, "unit": "mmHg"}
